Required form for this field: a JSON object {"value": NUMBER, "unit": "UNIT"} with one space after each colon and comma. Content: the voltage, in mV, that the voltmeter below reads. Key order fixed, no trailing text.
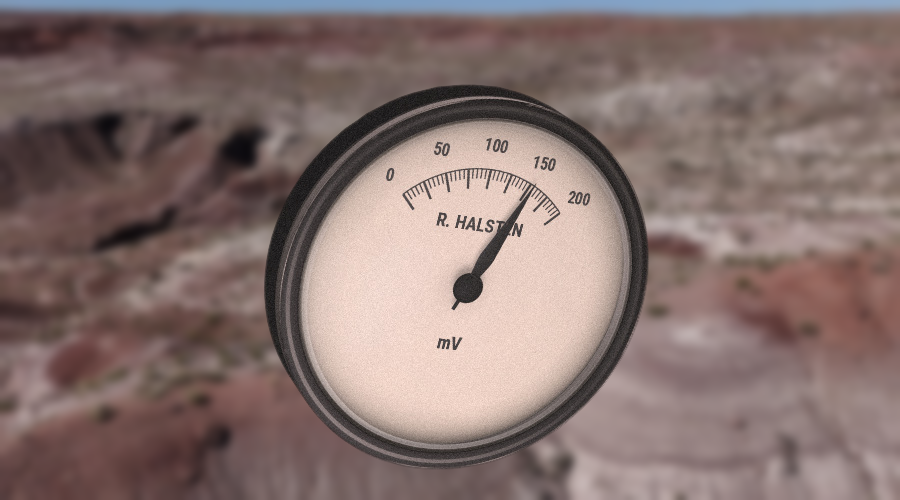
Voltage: {"value": 150, "unit": "mV"}
